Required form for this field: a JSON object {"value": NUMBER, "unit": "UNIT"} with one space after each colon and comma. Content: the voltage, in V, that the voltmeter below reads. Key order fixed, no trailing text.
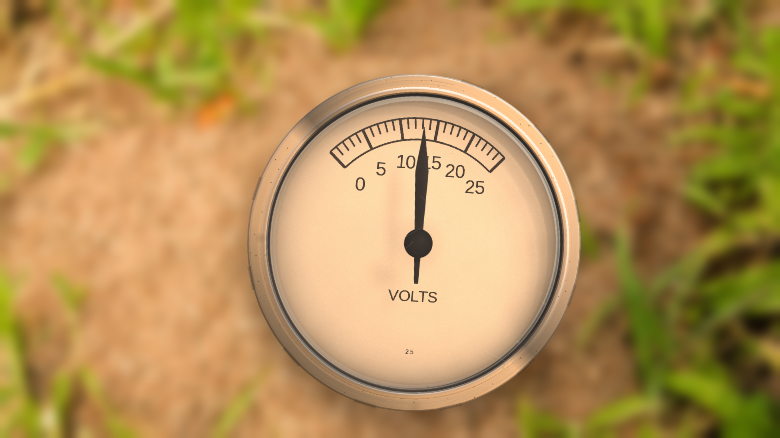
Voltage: {"value": 13, "unit": "V"}
